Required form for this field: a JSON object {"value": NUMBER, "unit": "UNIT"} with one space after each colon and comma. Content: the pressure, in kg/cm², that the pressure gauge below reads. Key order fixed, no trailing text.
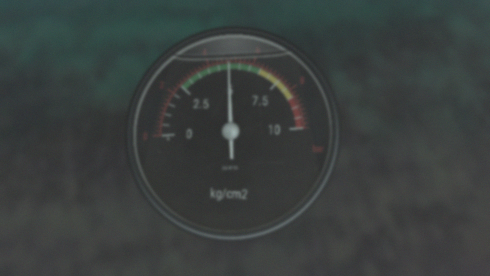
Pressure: {"value": 5, "unit": "kg/cm²"}
